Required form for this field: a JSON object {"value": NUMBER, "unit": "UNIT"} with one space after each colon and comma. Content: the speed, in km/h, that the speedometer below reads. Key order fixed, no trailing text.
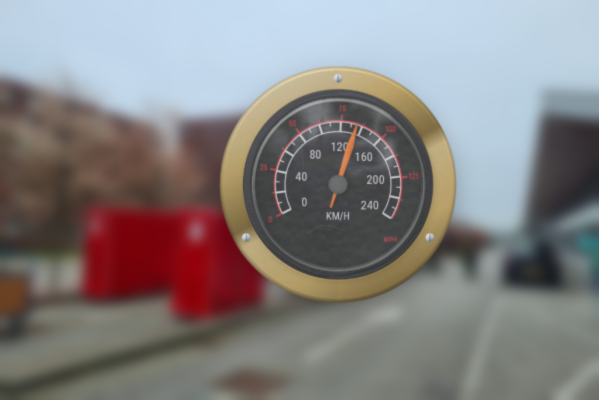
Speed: {"value": 135, "unit": "km/h"}
